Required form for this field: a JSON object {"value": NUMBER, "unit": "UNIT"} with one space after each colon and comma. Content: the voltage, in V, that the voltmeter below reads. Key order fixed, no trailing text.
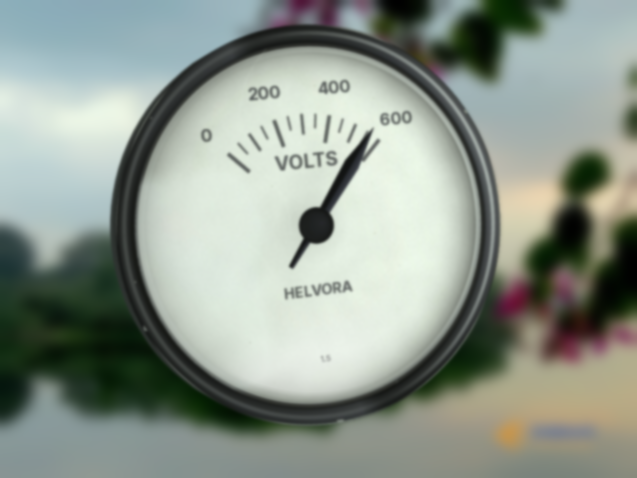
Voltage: {"value": 550, "unit": "V"}
